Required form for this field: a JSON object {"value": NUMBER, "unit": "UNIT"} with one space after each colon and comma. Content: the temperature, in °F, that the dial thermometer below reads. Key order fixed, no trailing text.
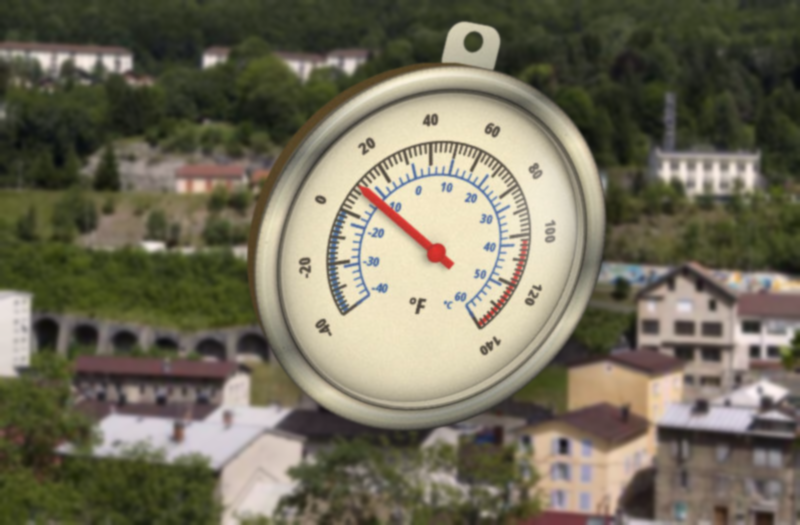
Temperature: {"value": 10, "unit": "°F"}
